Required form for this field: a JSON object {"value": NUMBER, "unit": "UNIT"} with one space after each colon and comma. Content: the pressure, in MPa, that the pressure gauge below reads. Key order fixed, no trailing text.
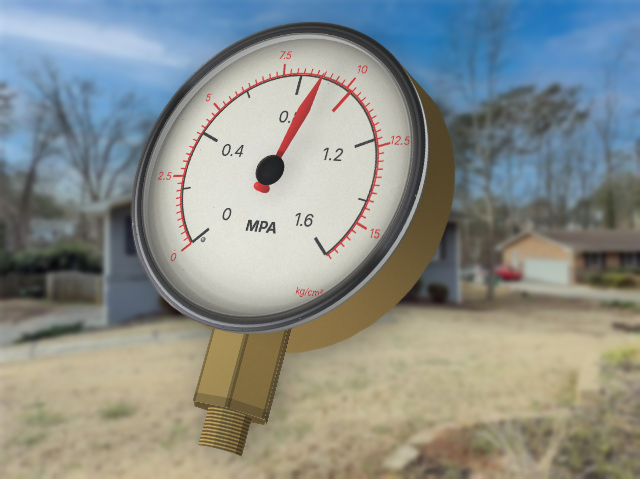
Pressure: {"value": 0.9, "unit": "MPa"}
